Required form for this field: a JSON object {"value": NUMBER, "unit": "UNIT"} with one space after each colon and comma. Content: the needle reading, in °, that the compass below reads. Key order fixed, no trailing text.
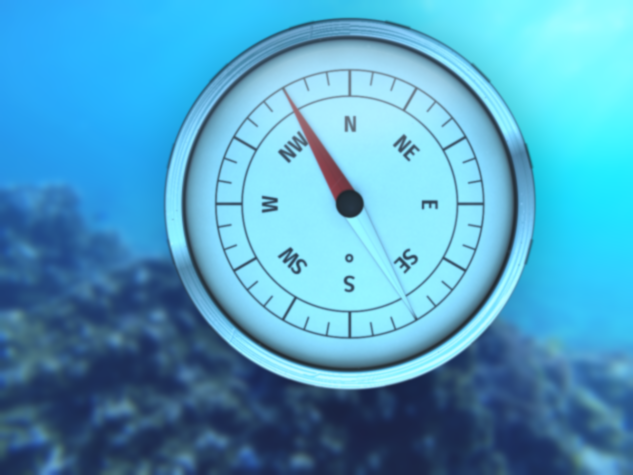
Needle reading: {"value": 330, "unit": "°"}
